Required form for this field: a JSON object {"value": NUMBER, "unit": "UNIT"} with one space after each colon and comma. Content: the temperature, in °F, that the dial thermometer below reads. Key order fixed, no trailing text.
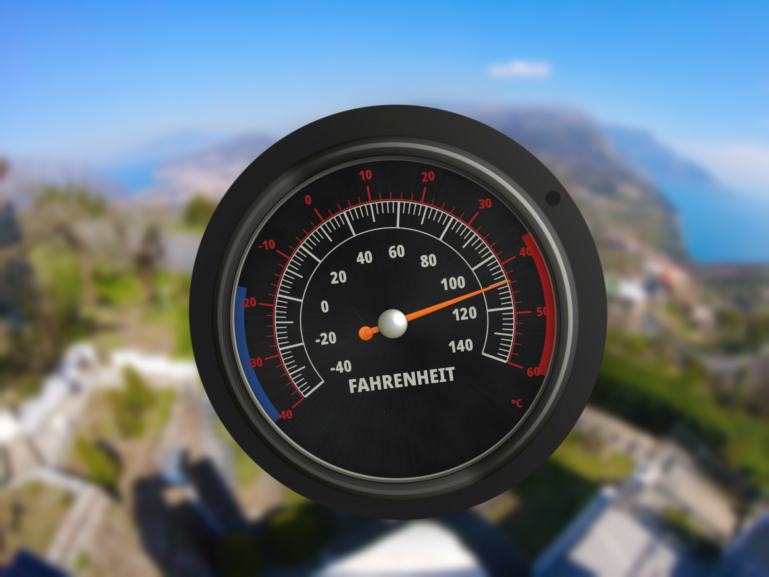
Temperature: {"value": 110, "unit": "°F"}
